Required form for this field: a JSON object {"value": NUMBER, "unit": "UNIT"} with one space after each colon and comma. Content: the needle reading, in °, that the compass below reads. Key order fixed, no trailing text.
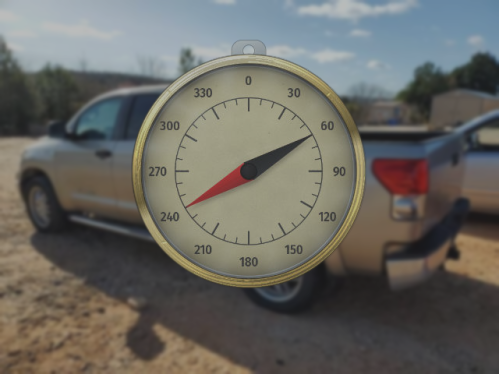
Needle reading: {"value": 240, "unit": "°"}
